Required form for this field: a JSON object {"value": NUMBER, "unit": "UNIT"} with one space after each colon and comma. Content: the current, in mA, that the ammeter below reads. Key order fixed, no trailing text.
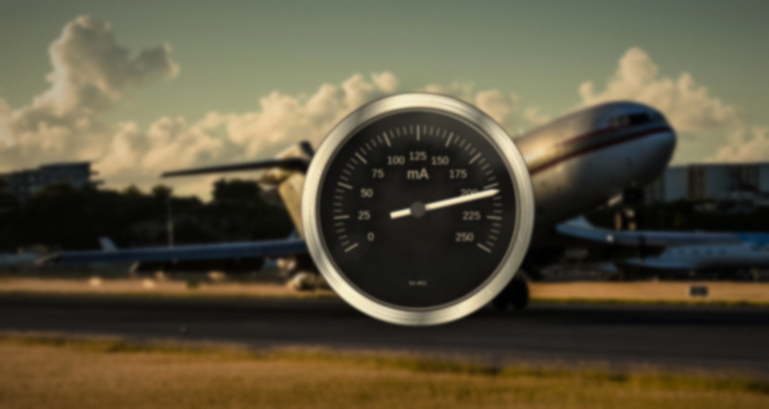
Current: {"value": 205, "unit": "mA"}
